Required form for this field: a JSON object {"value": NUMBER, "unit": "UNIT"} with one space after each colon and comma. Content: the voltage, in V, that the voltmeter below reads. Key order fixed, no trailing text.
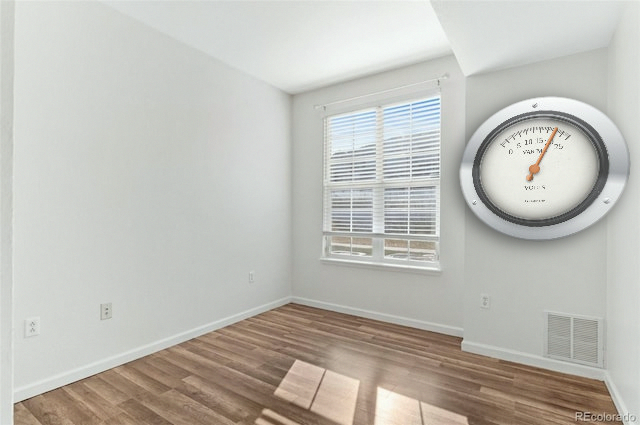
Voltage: {"value": 20, "unit": "V"}
